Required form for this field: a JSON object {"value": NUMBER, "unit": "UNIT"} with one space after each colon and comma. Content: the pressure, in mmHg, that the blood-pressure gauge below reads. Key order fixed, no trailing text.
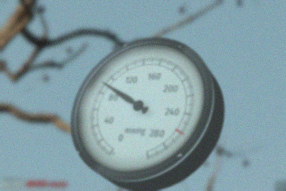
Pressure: {"value": 90, "unit": "mmHg"}
